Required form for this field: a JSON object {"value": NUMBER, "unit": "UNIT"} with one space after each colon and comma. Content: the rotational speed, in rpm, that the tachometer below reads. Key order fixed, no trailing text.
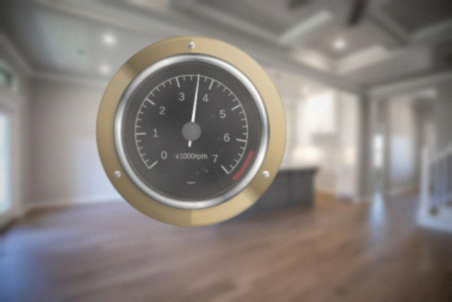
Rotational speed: {"value": 3600, "unit": "rpm"}
